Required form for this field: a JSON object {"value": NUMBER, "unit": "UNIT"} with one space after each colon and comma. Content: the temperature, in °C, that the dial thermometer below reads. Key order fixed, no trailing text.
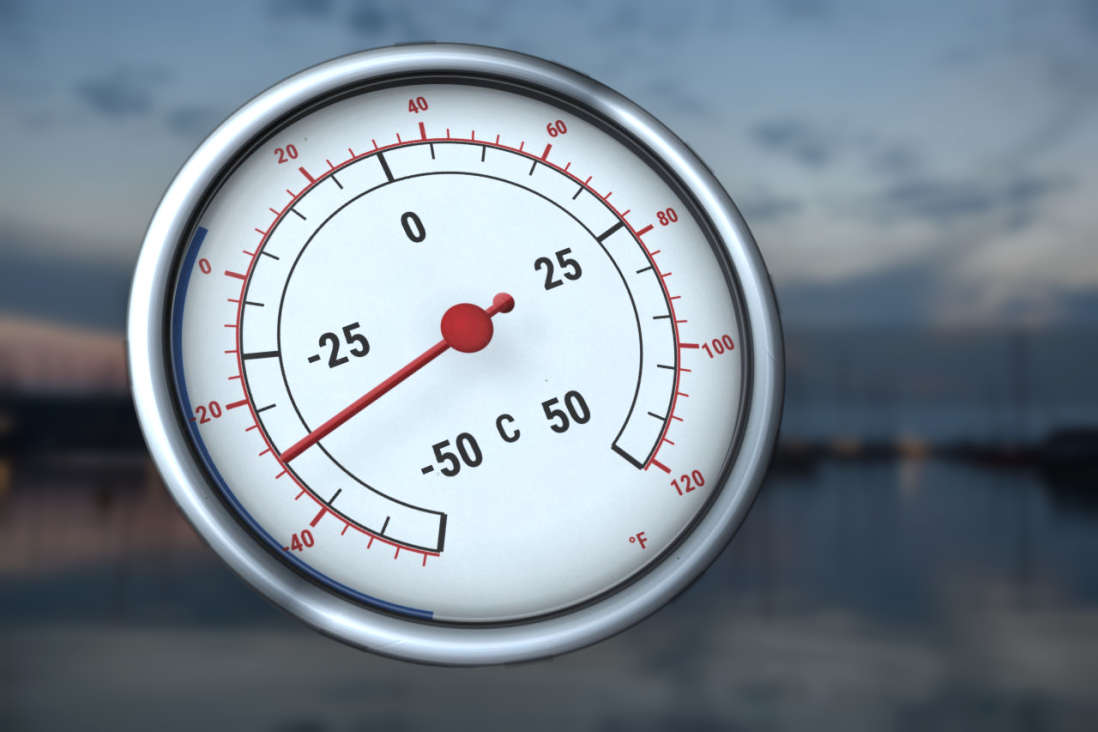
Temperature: {"value": -35, "unit": "°C"}
